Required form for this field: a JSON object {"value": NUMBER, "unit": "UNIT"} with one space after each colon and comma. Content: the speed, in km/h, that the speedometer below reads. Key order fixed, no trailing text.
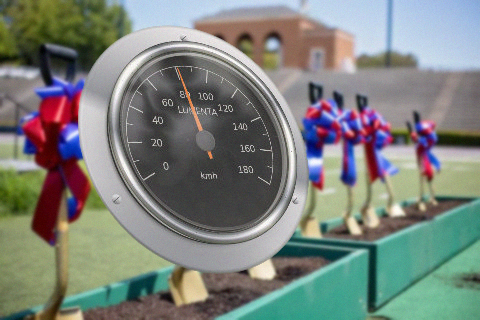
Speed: {"value": 80, "unit": "km/h"}
